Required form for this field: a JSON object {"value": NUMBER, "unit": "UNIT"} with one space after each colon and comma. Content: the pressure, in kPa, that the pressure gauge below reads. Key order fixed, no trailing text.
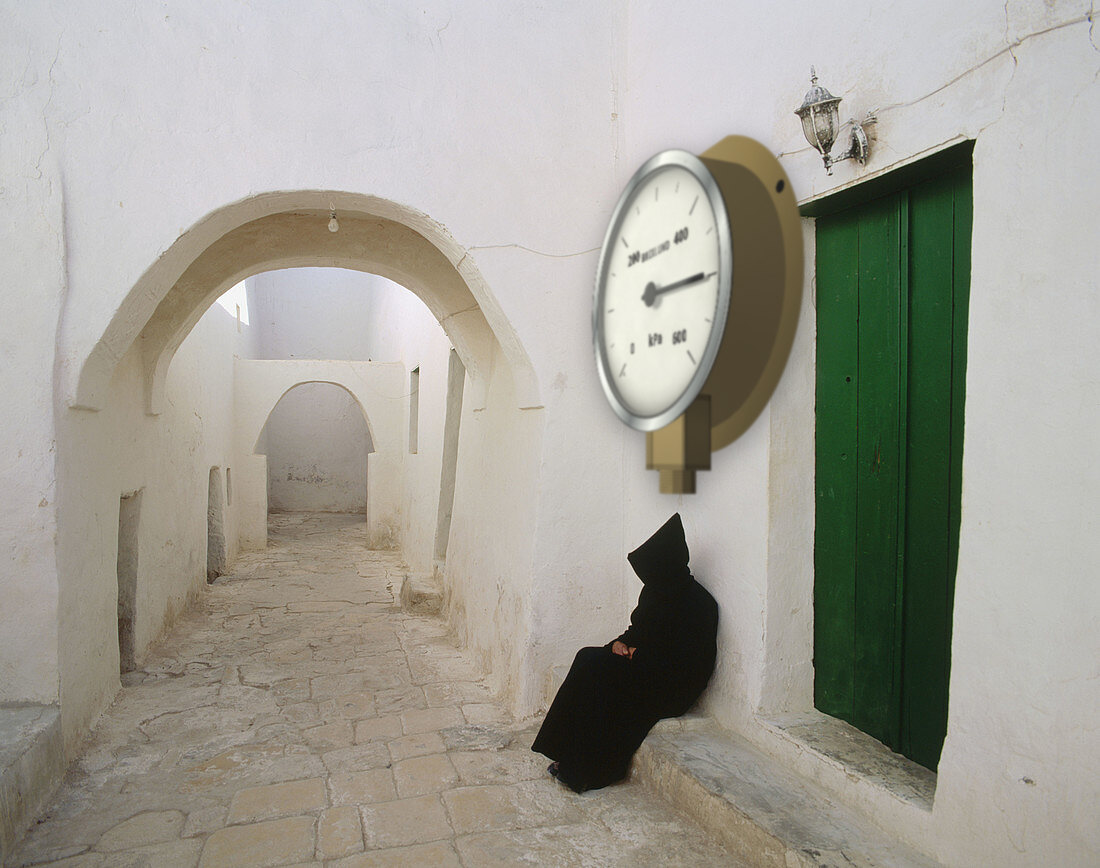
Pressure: {"value": 500, "unit": "kPa"}
